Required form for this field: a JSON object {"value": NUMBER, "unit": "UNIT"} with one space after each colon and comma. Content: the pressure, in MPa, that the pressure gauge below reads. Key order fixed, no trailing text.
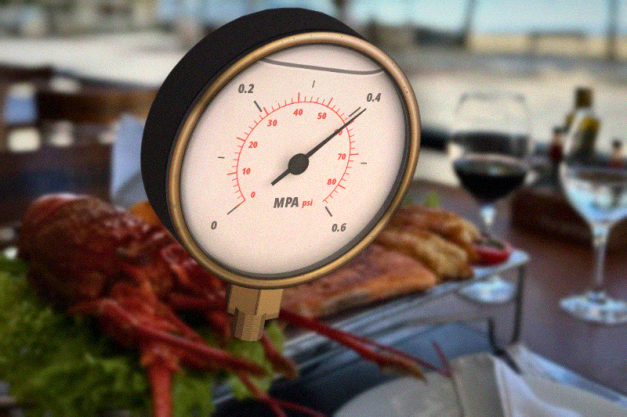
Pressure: {"value": 0.4, "unit": "MPa"}
